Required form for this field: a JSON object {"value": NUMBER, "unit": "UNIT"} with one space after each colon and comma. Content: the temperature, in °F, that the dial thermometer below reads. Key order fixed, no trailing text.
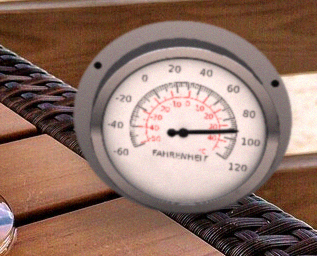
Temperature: {"value": 90, "unit": "°F"}
